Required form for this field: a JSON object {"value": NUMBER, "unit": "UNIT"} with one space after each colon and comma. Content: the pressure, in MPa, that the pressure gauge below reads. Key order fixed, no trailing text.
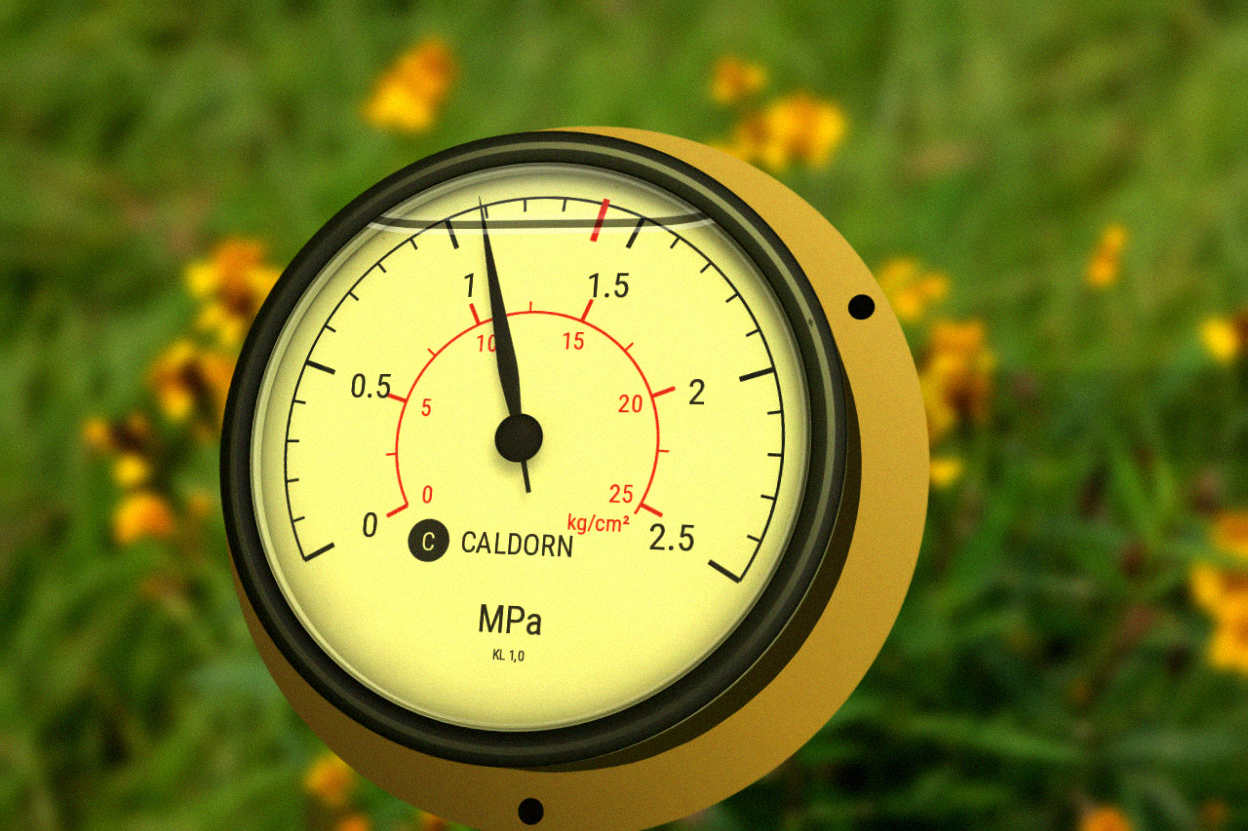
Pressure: {"value": 1.1, "unit": "MPa"}
